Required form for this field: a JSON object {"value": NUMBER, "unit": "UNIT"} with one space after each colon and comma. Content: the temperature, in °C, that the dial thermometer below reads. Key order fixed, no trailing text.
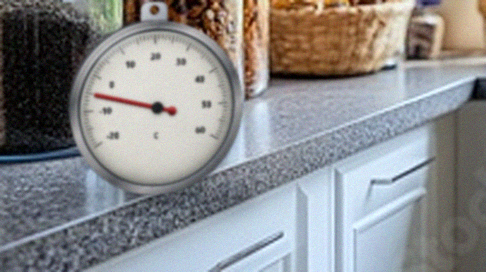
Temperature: {"value": -5, "unit": "°C"}
